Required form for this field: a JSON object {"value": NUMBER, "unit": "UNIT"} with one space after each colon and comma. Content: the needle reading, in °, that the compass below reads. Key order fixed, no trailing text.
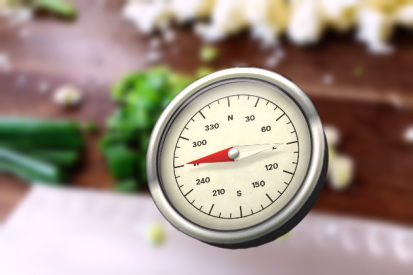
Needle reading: {"value": 270, "unit": "°"}
